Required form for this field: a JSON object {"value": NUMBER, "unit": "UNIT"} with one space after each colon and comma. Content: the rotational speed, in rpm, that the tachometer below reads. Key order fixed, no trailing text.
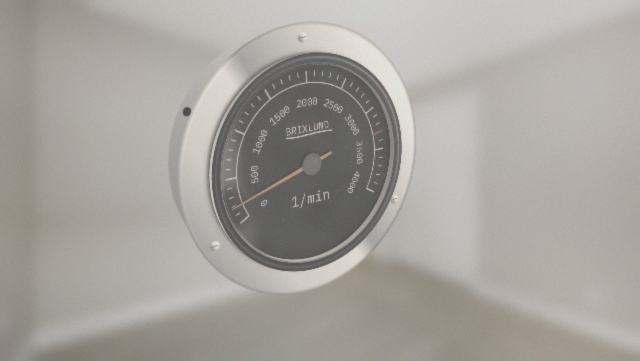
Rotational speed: {"value": 200, "unit": "rpm"}
